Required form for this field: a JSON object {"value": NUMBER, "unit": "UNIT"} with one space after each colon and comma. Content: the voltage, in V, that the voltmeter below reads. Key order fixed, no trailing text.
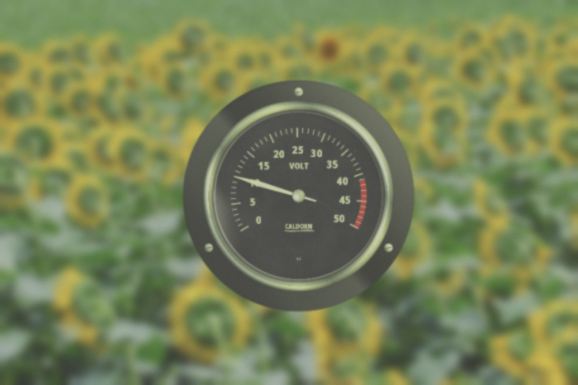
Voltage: {"value": 10, "unit": "V"}
